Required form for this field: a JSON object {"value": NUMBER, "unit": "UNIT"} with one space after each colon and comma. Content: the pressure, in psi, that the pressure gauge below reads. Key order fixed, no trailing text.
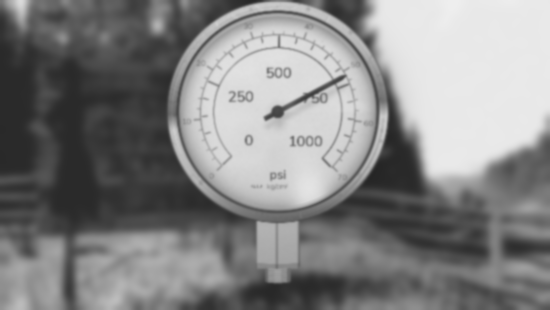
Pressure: {"value": 725, "unit": "psi"}
